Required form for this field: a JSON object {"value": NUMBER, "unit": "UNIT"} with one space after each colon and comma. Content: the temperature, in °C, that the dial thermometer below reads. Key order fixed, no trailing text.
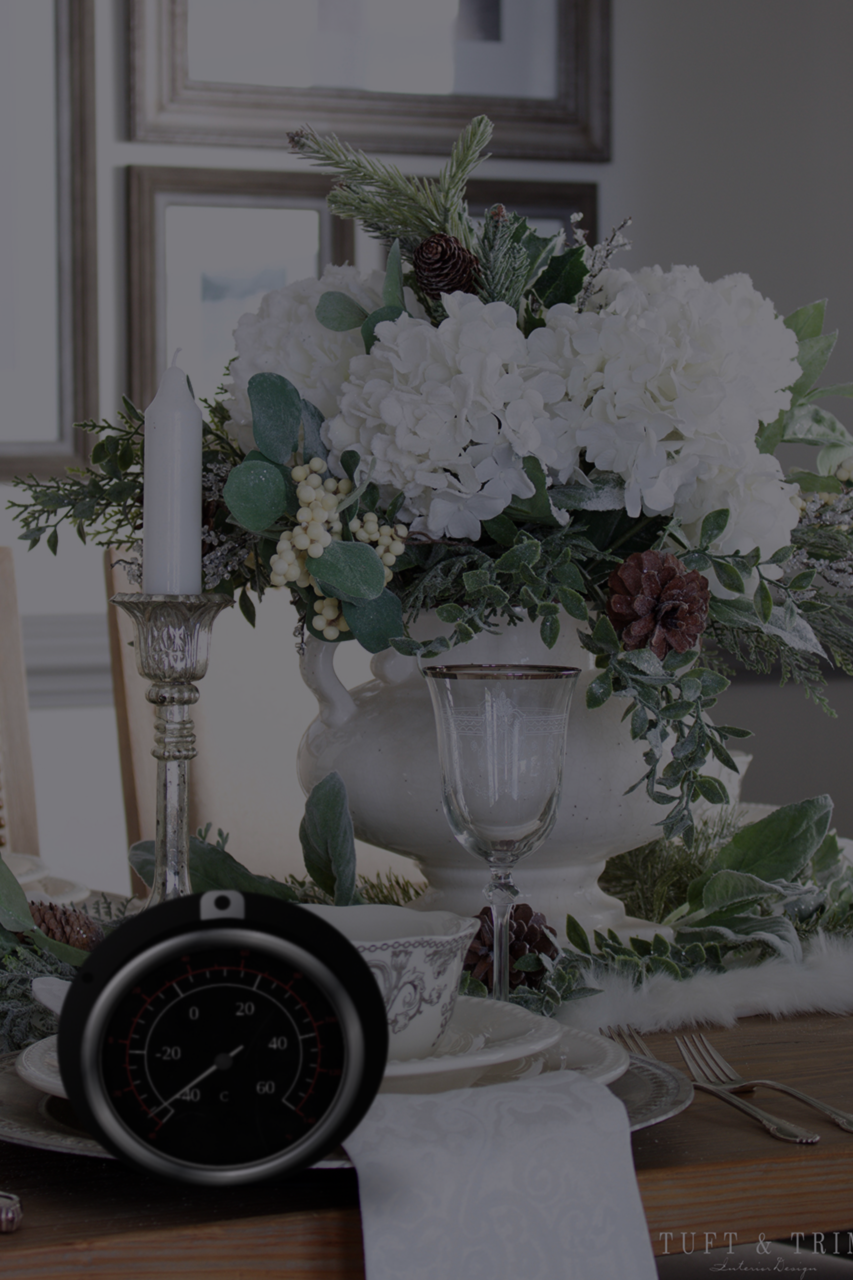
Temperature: {"value": -36, "unit": "°C"}
